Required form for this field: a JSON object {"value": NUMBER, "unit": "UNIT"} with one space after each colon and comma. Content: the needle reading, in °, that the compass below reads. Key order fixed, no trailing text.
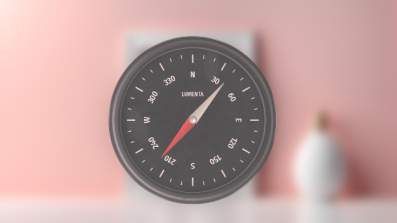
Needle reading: {"value": 220, "unit": "°"}
